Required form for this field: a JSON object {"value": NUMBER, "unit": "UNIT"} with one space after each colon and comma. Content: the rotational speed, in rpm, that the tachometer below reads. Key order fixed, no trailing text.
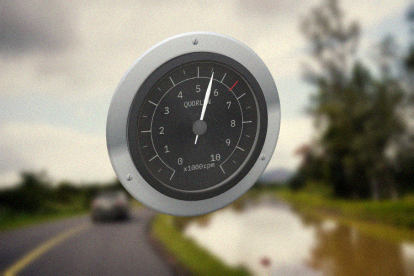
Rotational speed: {"value": 5500, "unit": "rpm"}
